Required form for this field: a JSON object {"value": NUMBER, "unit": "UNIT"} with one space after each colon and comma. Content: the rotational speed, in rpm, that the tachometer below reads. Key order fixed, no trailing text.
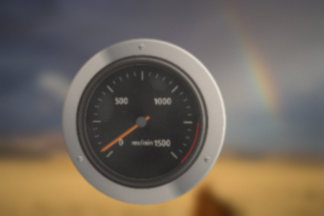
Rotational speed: {"value": 50, "unit": "rpm"}
